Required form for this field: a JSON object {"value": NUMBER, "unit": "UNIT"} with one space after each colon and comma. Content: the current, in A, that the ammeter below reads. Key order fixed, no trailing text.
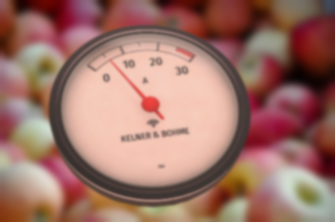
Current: {"value": 5, "unit": "A"}
